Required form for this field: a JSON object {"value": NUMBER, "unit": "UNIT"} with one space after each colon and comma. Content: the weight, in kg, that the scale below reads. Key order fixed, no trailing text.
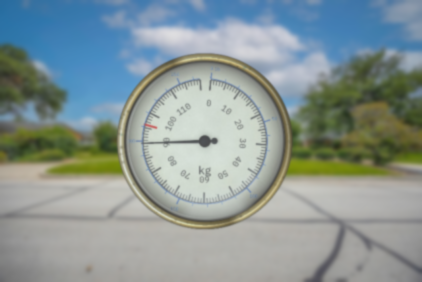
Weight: {"value": 90, "unit": "kg"}
